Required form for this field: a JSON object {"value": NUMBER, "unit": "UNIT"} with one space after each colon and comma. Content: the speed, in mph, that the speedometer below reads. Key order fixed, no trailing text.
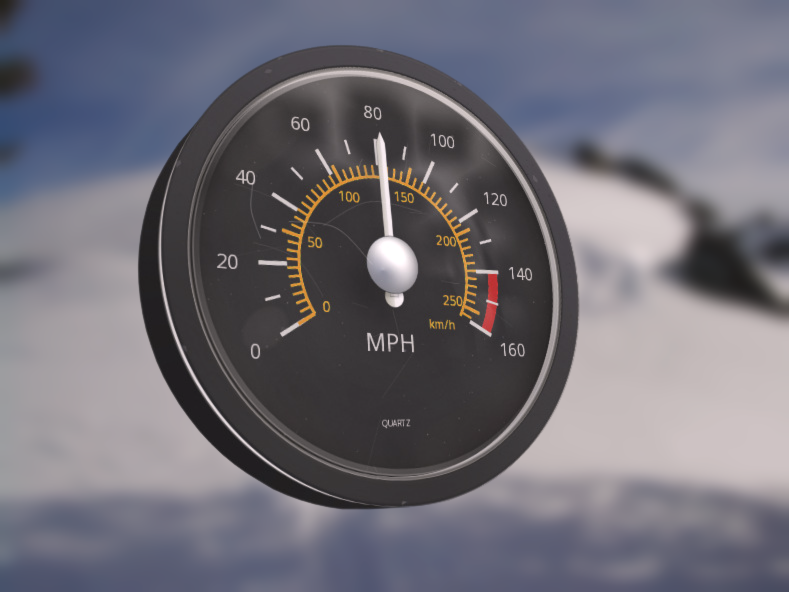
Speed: {"value": 80, "unit": "mph"}
